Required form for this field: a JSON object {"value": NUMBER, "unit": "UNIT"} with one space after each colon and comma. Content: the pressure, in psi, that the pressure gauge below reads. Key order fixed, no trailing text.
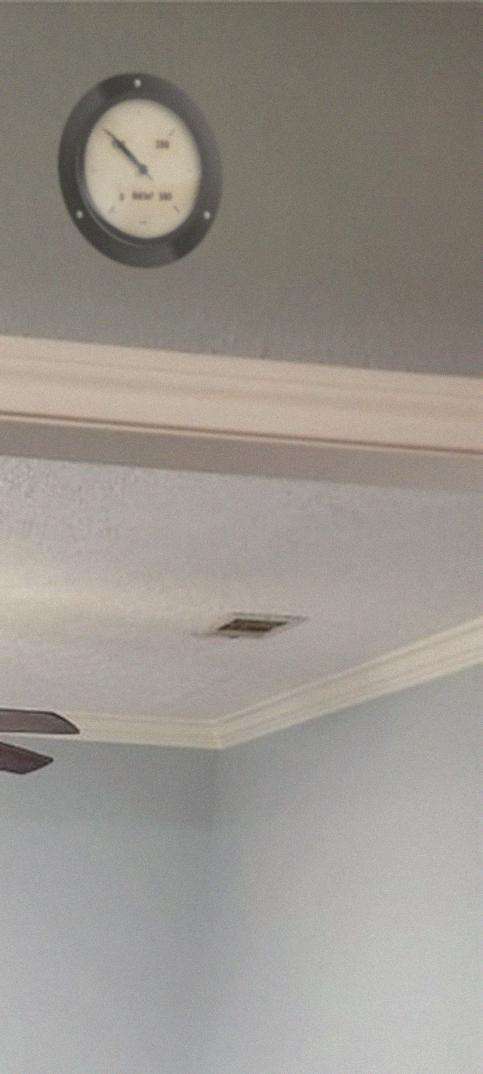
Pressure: {"value": 100, "unit": "psi"}
